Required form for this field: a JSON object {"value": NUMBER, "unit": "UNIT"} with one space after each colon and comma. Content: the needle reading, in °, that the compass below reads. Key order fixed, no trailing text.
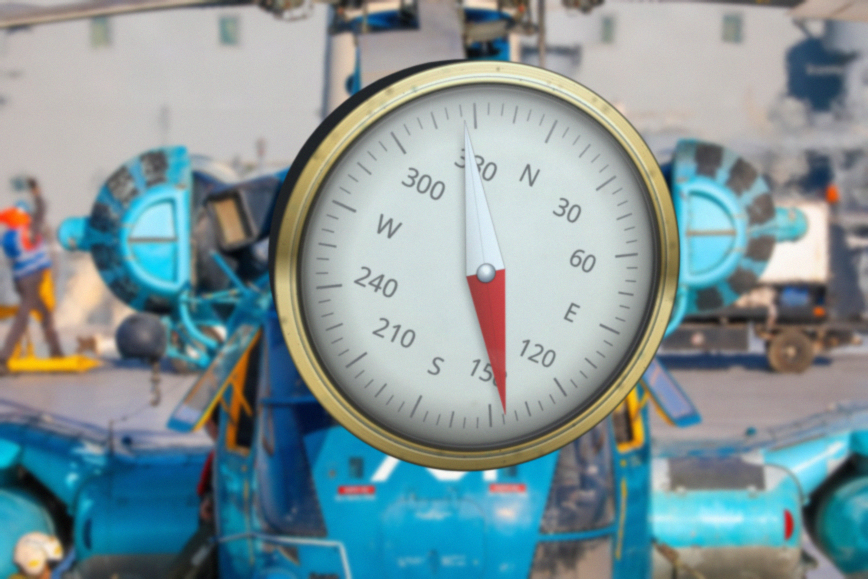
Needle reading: {"value": 145, "unit": "°"}
